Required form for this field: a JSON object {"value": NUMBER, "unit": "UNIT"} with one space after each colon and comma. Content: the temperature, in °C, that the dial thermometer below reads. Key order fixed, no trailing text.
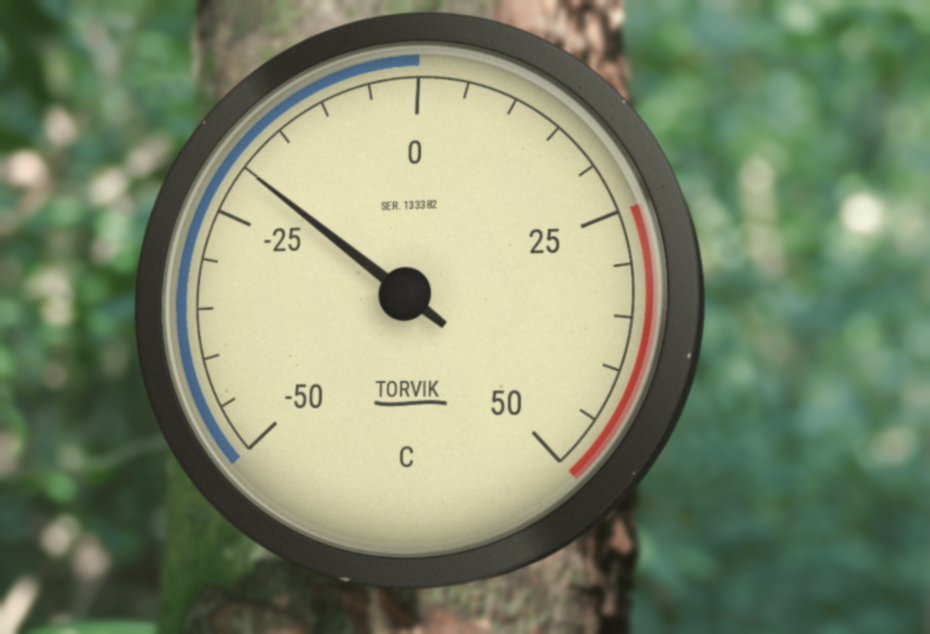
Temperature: {"value": -20, "unit": "°C"}
